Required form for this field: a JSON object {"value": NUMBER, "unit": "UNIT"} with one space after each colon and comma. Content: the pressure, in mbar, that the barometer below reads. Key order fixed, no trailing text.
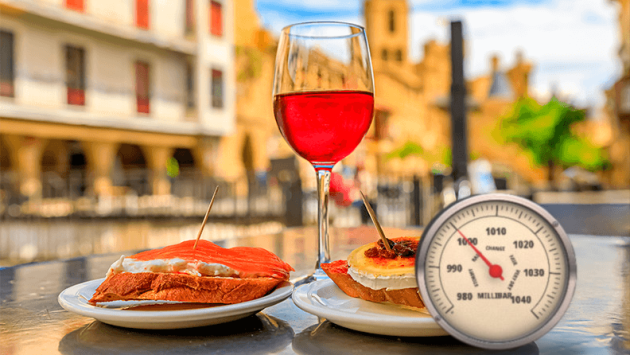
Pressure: {"value": 1000, "unit": "mbar"}
